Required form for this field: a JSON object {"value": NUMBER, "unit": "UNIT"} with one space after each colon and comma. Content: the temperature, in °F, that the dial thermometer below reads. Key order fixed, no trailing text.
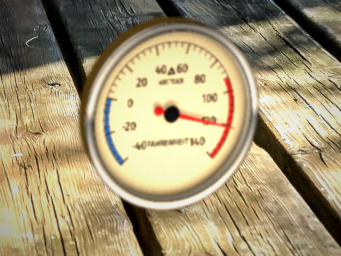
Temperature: {"value": 120, "unit": "°F"}
